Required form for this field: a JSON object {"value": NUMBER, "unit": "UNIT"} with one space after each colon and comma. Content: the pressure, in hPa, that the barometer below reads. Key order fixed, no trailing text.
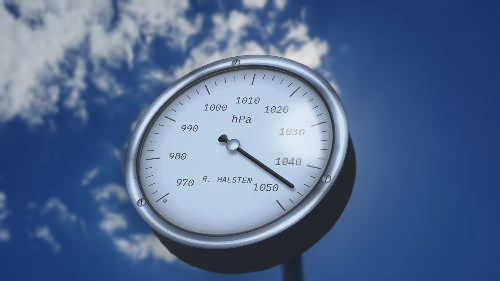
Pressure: {"value": 1046, "unit": "hPa"}
